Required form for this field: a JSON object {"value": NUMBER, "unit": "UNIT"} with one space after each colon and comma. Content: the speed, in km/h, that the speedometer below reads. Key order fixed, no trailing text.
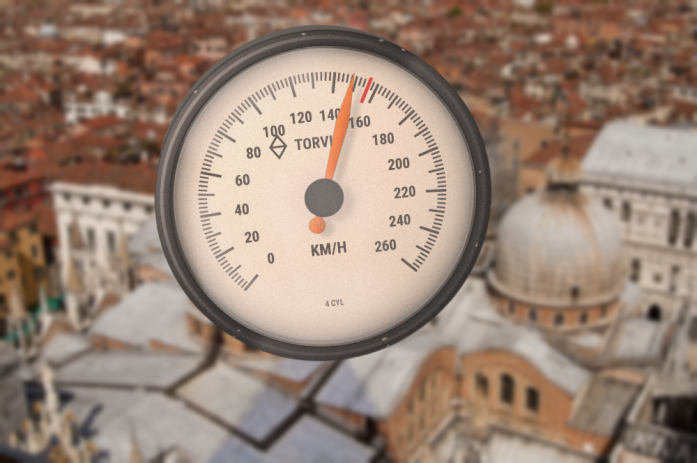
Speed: {"value": 148, "unit": "km/h"}
